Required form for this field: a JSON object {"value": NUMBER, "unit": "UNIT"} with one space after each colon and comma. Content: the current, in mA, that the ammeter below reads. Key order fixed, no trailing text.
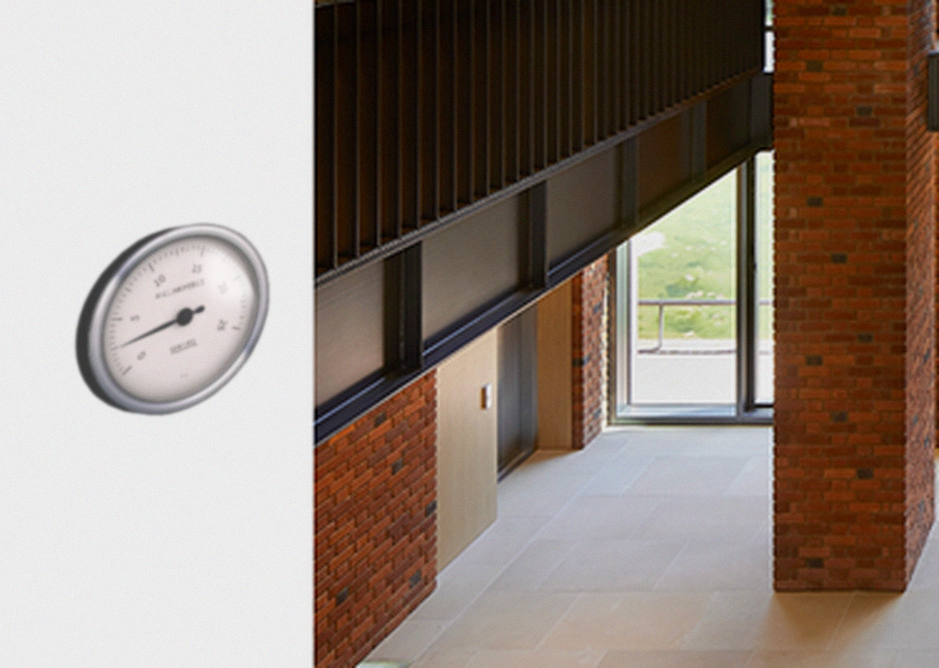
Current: {"value": 2.5, "unit": "mA"}
